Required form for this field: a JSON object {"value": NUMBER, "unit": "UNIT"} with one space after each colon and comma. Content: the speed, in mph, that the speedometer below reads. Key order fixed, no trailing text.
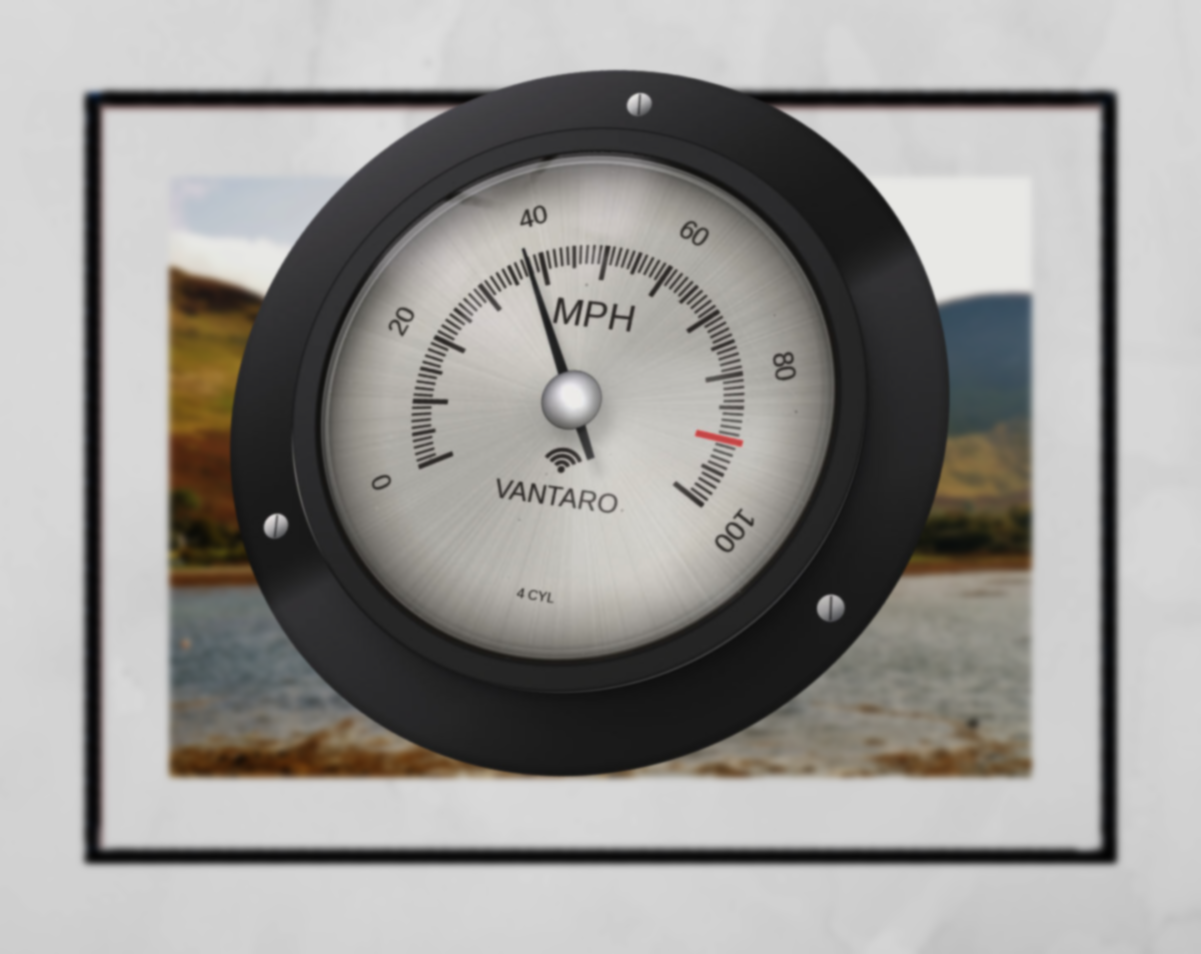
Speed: {"value": 38, "unit": "mph"}
